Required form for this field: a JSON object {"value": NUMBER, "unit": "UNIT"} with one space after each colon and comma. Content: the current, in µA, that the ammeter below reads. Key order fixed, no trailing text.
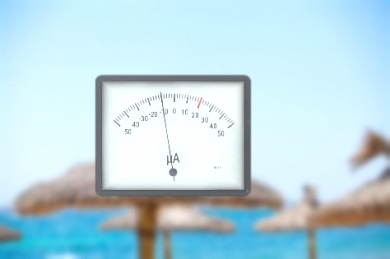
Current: {"value": -10, "unit": "µA"}
